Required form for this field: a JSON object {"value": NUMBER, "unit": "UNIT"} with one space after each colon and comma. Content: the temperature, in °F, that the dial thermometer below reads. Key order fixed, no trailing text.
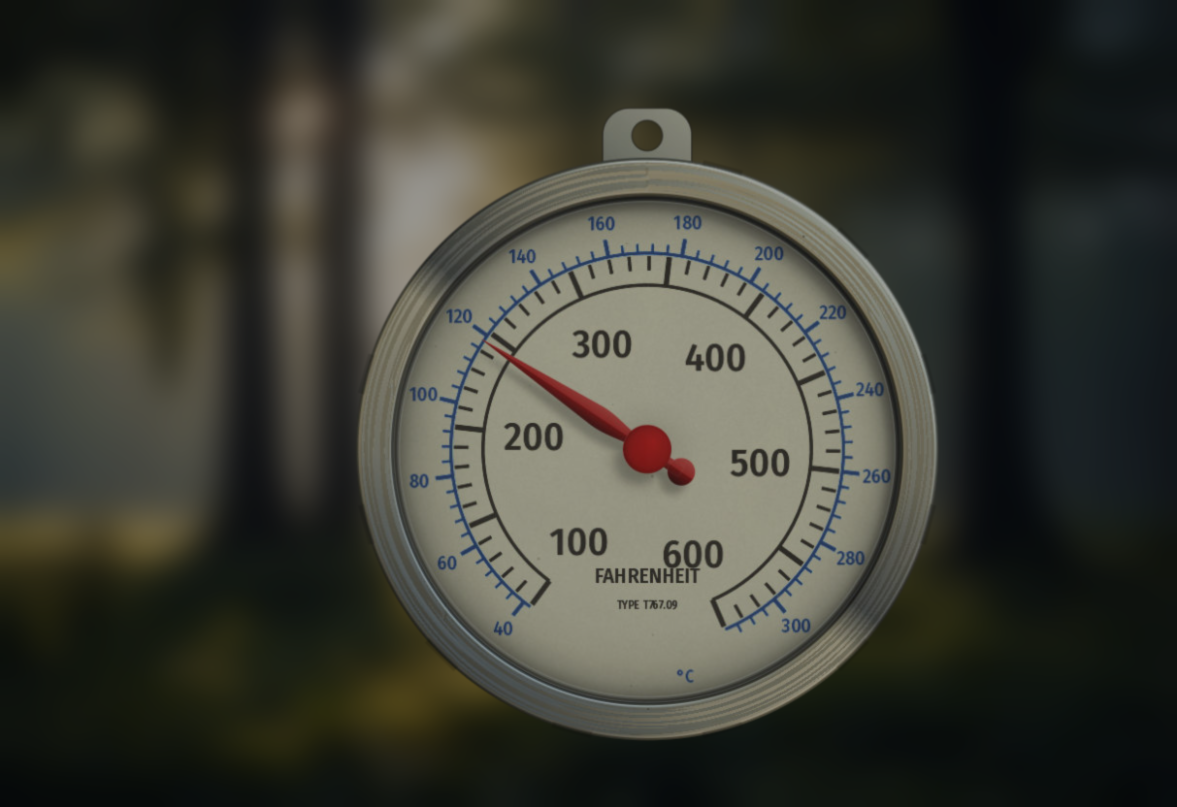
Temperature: {"value": 245, "unit": "°F"}
